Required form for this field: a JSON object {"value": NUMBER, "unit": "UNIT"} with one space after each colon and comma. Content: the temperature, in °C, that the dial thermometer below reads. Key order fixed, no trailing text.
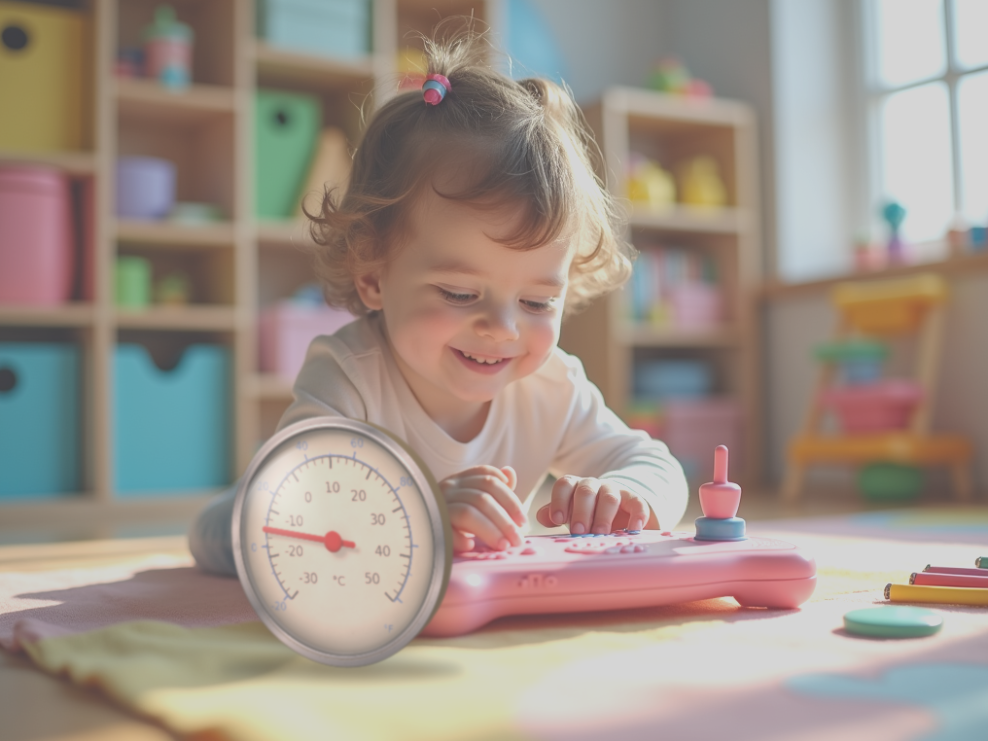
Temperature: {"value": -14, "unit": "°C"}
